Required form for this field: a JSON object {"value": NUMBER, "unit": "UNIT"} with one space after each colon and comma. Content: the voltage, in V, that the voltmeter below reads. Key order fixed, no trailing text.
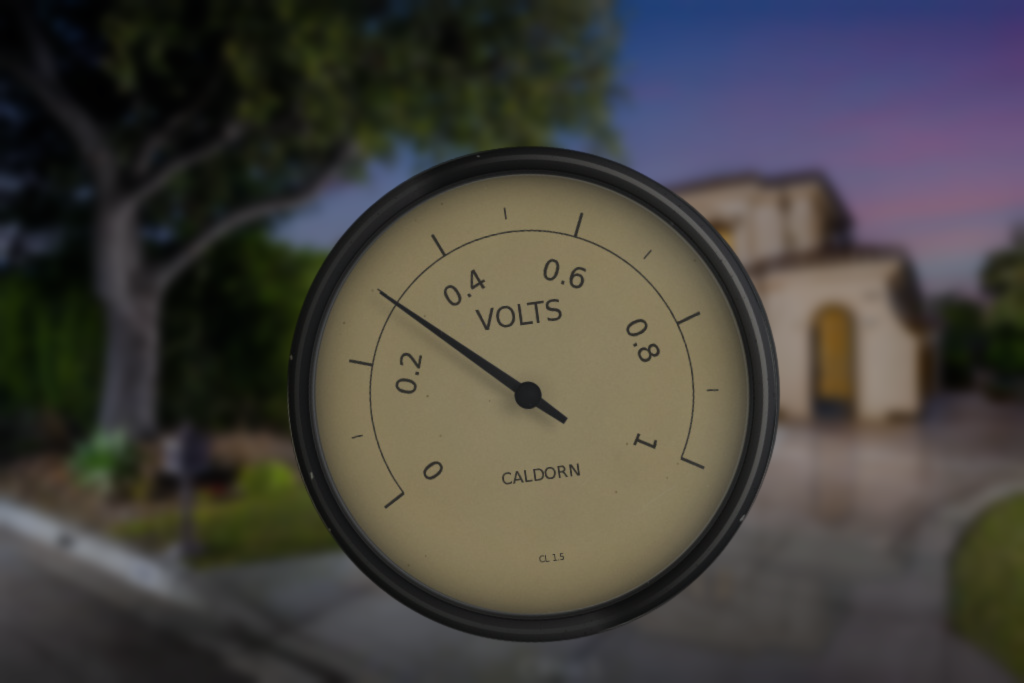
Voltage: {"value": 0.3, "unit": "V"}
